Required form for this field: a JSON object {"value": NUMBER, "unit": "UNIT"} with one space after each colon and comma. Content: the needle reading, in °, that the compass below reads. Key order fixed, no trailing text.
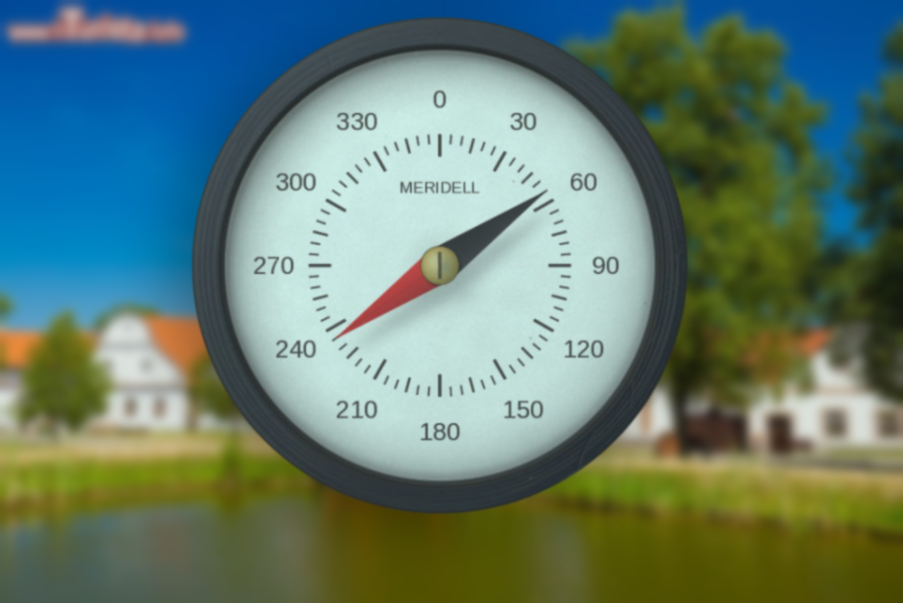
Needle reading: {"value": 235, "unit": "°"}
